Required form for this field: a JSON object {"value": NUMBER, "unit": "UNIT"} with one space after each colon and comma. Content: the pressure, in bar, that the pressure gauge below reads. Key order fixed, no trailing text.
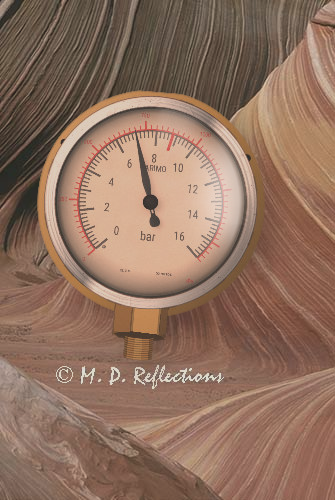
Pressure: {"value": 7, "unit": "bar"}
